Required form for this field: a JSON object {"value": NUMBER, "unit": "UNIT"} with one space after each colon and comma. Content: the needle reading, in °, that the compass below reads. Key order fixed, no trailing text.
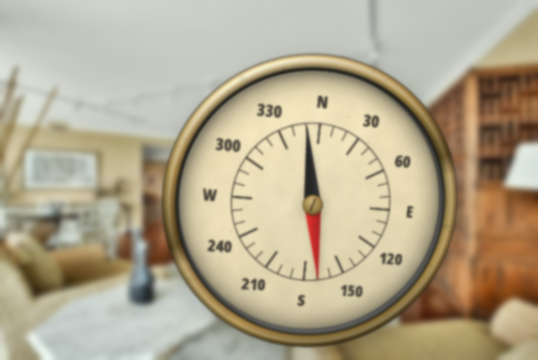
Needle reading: {"value": 170, "unit": "°"}
